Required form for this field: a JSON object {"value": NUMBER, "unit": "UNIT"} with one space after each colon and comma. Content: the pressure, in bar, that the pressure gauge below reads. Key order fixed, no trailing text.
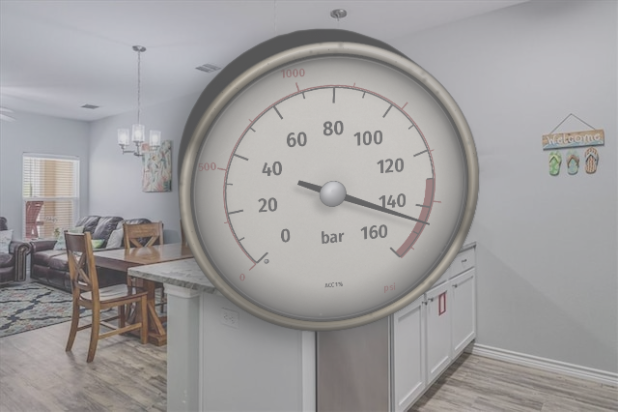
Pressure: {"value": 145, "unit": "bar"}
